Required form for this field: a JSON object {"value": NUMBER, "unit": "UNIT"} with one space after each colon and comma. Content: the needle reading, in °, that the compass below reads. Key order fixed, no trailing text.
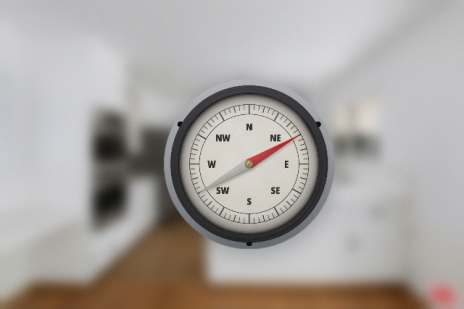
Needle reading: {"value": 60, "unit": "°"}
